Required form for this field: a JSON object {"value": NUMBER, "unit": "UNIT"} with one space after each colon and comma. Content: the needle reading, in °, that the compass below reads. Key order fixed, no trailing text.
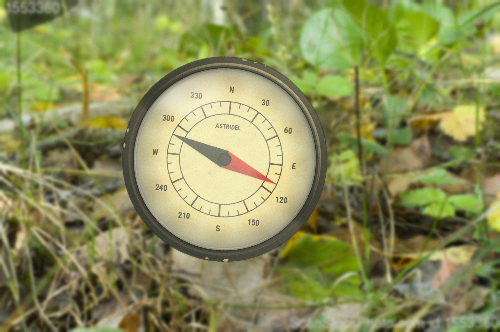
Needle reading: {"value": 110, "unit": "°"}
